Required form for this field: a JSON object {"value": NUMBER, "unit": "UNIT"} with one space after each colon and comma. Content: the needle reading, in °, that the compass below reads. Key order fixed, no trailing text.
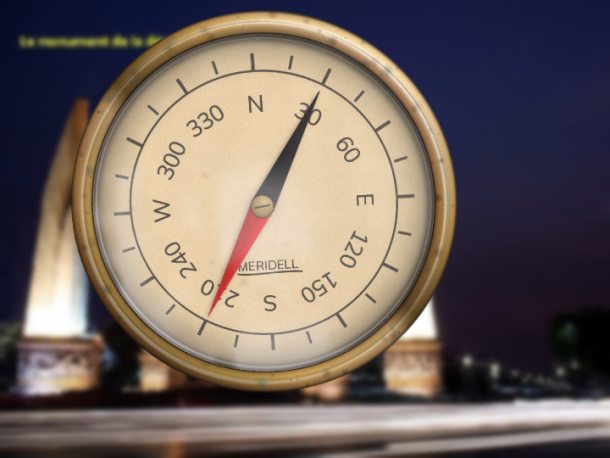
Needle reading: {"value": 210, "unit": "°"}
